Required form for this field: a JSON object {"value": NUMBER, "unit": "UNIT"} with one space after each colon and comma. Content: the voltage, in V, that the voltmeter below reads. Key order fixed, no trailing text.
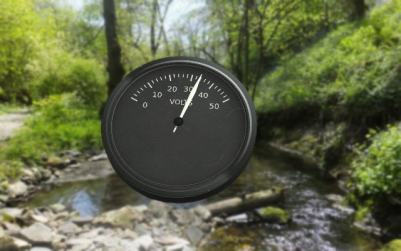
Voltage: {"value": 34, "unit": "V"}
